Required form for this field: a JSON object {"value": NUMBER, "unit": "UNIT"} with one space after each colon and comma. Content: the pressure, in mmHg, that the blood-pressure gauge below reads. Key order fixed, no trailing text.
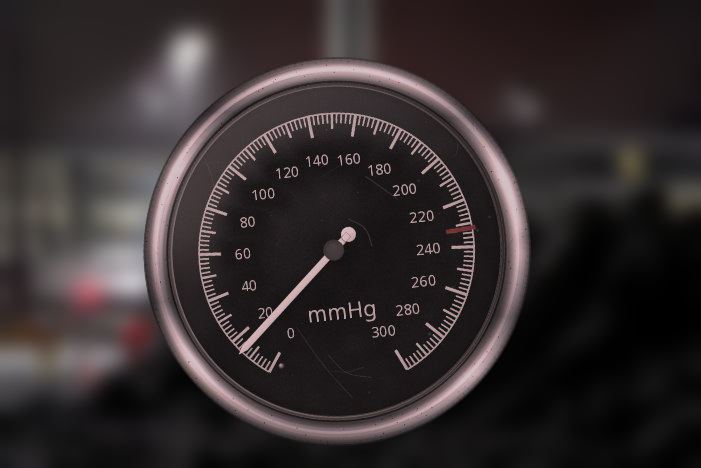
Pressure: {"value": 14, "unit": "mmHg"}
